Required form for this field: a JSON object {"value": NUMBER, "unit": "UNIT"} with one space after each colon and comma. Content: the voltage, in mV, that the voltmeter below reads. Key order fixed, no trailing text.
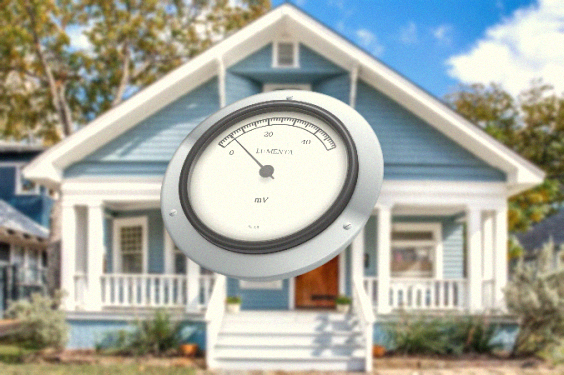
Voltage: {"value": 5, "unit": "mV"}
